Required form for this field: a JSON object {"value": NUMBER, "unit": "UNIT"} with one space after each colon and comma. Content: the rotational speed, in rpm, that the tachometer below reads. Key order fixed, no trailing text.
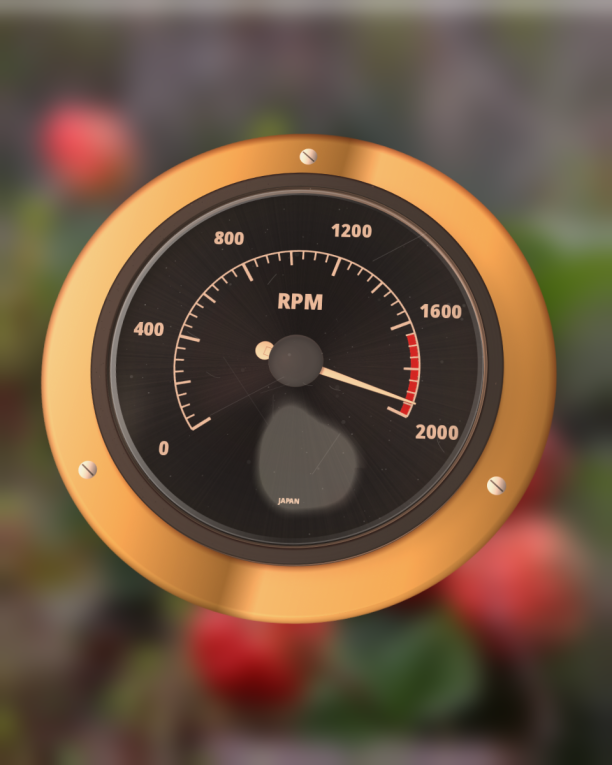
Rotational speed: {"value": 1950, "unit": "rpm"}
